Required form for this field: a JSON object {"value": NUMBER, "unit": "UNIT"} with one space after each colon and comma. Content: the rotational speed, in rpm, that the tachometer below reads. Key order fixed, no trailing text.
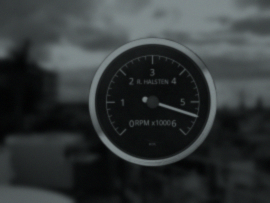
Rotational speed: {"value": 5400, "unit": "rpm"}
